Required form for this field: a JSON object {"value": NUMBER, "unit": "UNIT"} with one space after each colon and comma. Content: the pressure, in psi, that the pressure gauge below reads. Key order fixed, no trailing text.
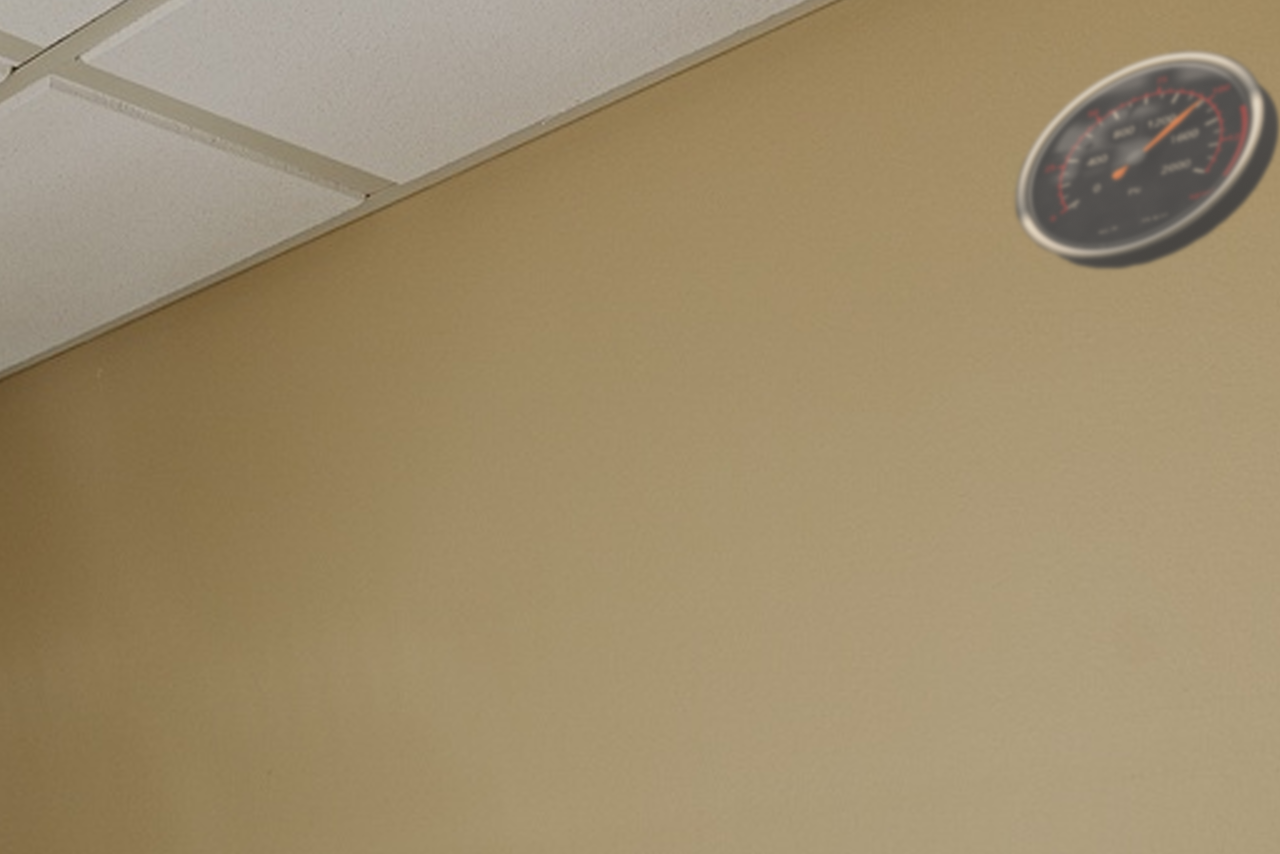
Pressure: {"value": 1400, "unit": "psi"}
